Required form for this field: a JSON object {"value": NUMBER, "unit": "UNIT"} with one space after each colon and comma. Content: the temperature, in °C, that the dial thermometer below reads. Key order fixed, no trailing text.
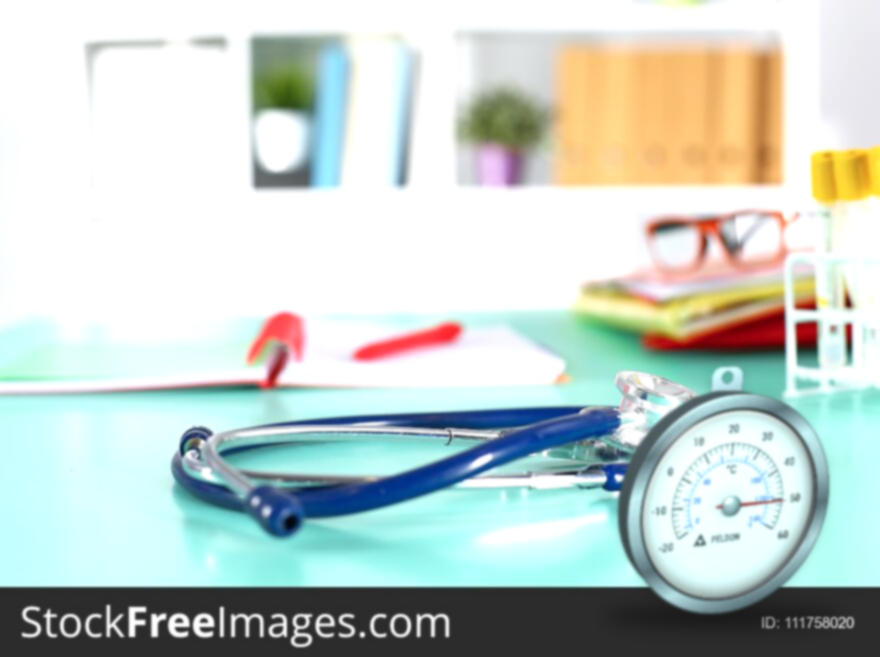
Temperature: {"value": 50, "unit": "°C"}
